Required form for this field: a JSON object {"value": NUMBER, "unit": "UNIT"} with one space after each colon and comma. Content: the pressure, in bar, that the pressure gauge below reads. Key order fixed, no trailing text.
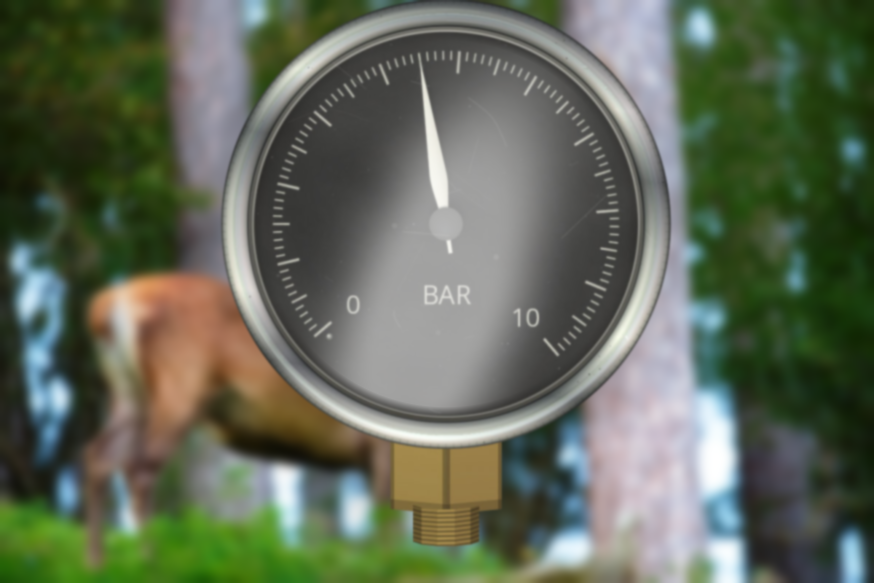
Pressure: {"value": 4.5, "unit": "bar"}
